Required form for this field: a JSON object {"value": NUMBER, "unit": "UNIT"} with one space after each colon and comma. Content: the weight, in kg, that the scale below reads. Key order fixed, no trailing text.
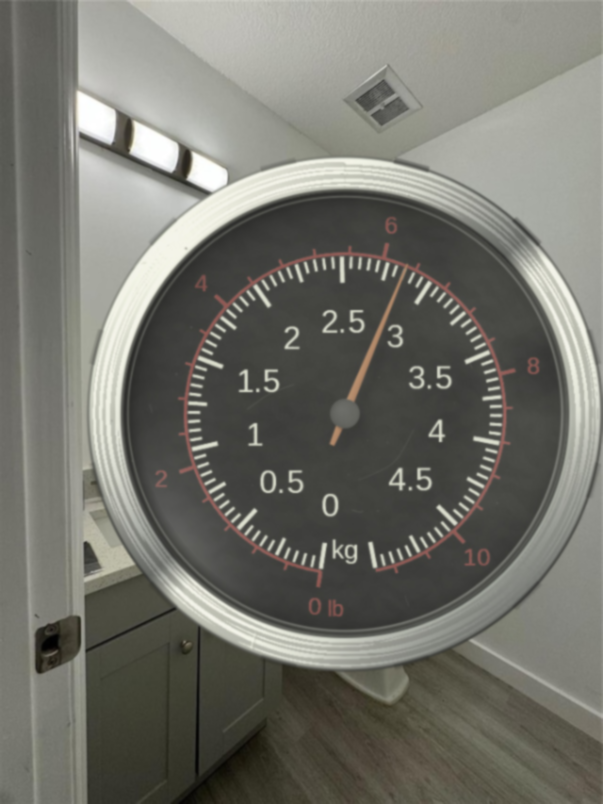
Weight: {"value": 2.85, "unit": "kg"}
